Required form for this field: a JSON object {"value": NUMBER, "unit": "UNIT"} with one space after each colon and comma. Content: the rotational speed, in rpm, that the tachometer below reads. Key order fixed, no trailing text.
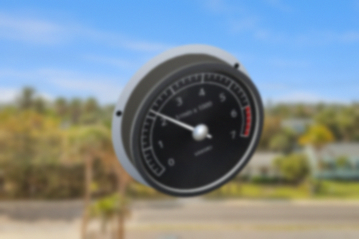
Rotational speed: {"value": 2200, "unit": "rpm"}
